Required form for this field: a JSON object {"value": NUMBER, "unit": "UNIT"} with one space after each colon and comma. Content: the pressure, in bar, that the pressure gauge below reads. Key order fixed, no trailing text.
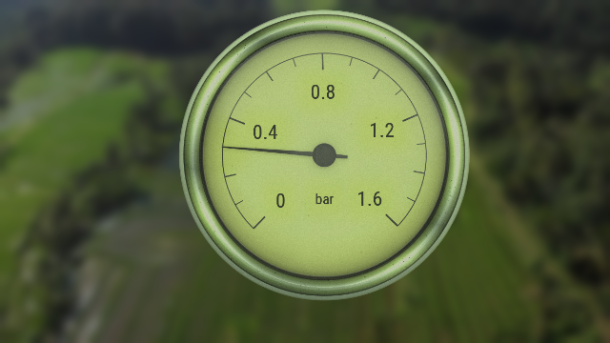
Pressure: {"value": 0.3, "unit": "bar"}
